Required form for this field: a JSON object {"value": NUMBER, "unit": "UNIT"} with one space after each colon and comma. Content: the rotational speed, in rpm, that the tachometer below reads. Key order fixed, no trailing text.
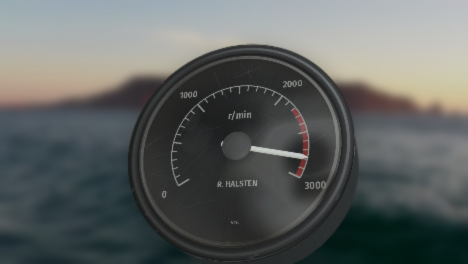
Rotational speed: {"value": 2800, "unit": "rpm"}
